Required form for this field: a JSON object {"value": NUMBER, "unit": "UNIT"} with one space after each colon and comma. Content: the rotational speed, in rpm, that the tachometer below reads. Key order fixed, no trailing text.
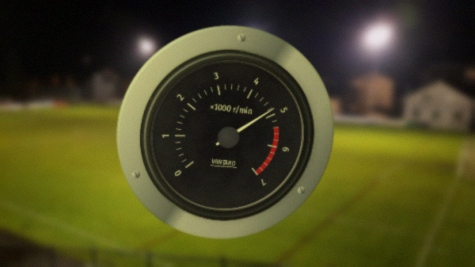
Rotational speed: {"value": 4800, "unit": "rpm"}
